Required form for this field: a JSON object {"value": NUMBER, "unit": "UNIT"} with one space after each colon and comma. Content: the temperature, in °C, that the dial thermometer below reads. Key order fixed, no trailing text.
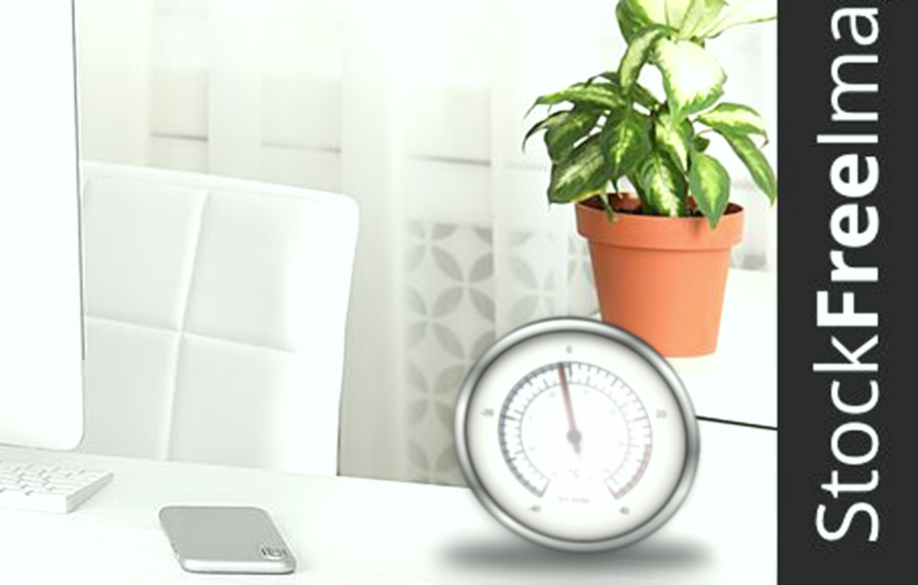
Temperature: {"value": -2, "unit": "°C"}
